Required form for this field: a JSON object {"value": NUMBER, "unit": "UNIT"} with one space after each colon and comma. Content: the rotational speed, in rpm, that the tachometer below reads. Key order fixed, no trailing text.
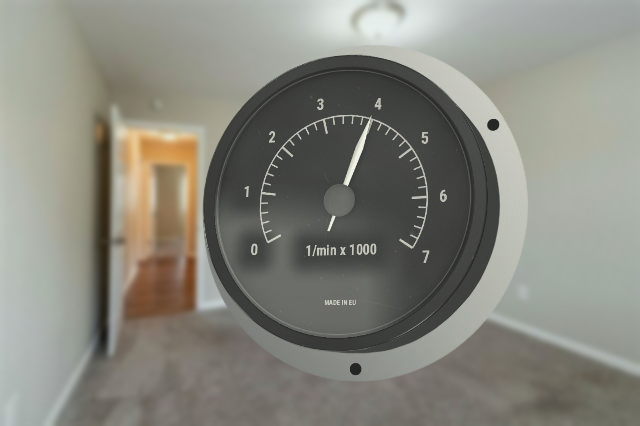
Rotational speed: {"value": 4000, "unit": "rpm"}
